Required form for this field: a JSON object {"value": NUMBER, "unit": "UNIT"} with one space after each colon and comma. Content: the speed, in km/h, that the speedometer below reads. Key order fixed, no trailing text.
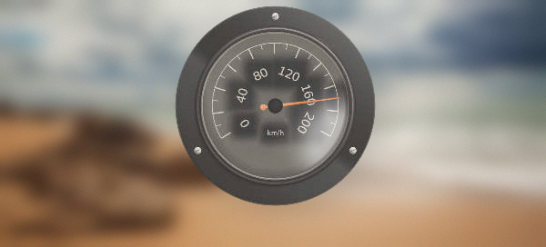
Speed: {"value": 170, "unit": "km/h"}
